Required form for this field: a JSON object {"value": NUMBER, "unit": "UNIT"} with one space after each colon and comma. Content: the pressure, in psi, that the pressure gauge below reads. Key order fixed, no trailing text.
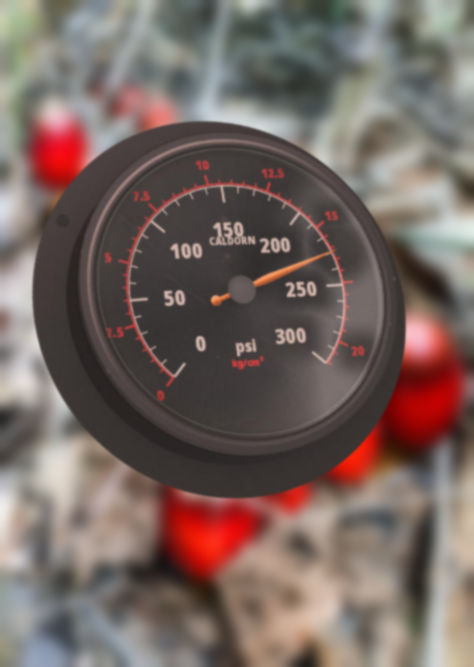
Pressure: {"value": 230, "unit": "psi"}
